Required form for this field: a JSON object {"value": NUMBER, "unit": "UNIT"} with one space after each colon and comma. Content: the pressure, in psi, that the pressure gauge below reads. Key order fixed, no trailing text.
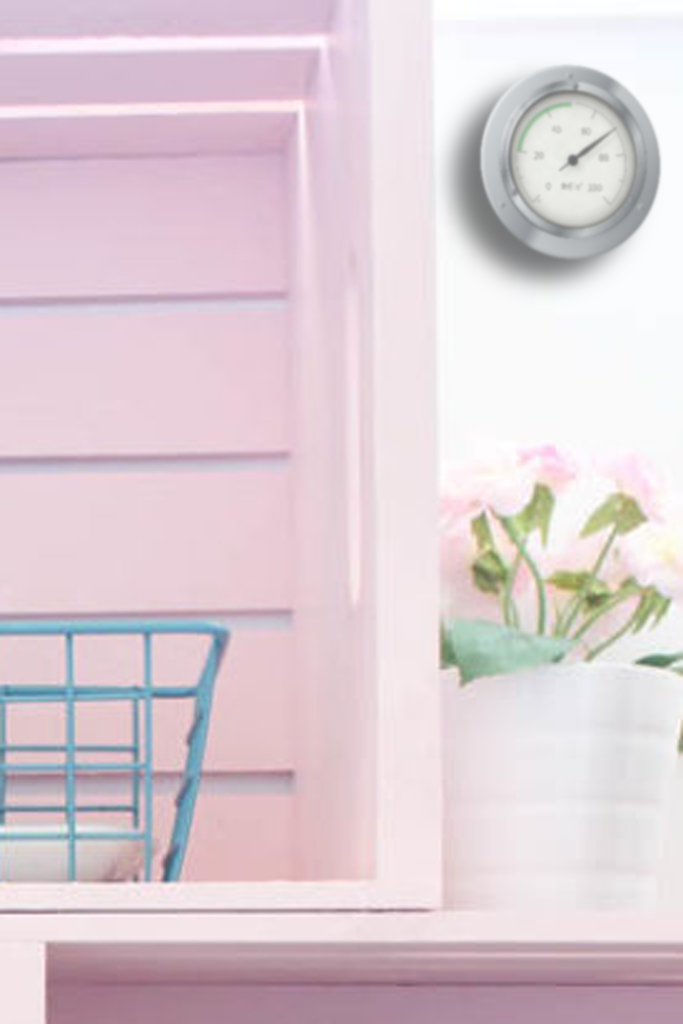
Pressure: {"value": 70, "unit": "psi"}
